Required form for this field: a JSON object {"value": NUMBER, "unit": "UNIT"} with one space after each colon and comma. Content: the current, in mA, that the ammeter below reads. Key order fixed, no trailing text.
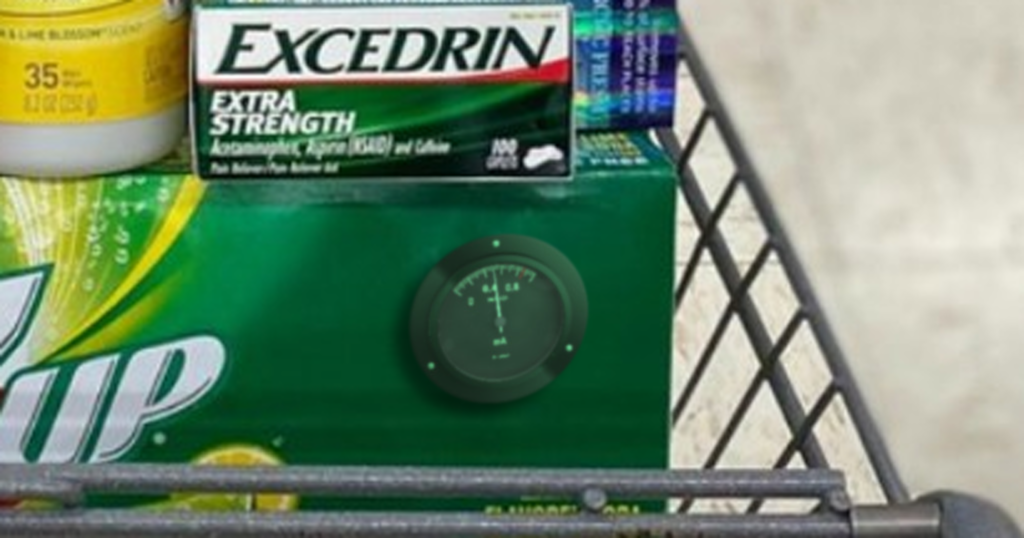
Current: {"value": 0.5, "unit": "mA"}
